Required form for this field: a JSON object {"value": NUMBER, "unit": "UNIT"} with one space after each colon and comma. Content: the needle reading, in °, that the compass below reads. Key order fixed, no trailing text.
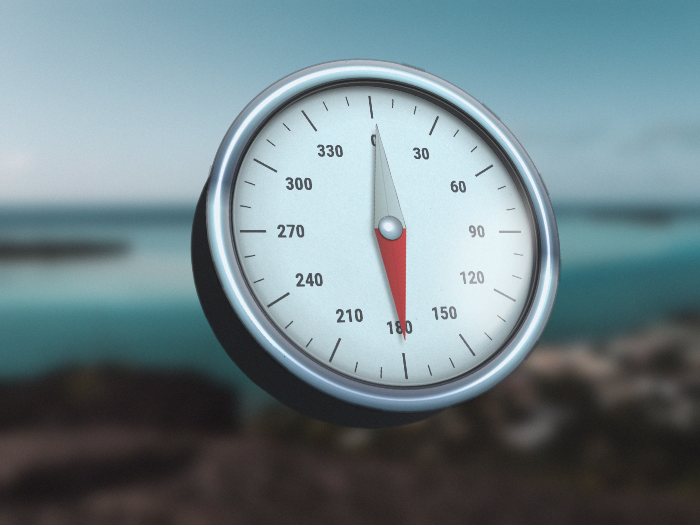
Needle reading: {"value": 180, "unit": "°"}
